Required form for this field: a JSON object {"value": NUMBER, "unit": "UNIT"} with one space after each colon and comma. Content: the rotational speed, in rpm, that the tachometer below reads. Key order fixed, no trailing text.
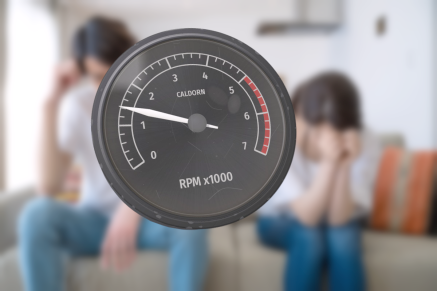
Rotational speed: {"value": 1400, "unit": "rpm"}
